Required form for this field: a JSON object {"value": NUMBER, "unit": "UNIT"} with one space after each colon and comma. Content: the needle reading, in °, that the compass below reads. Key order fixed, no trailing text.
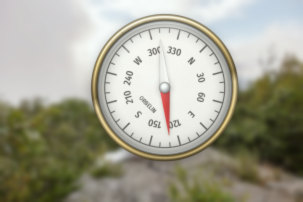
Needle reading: {"value": 130, "unit": "°"}
